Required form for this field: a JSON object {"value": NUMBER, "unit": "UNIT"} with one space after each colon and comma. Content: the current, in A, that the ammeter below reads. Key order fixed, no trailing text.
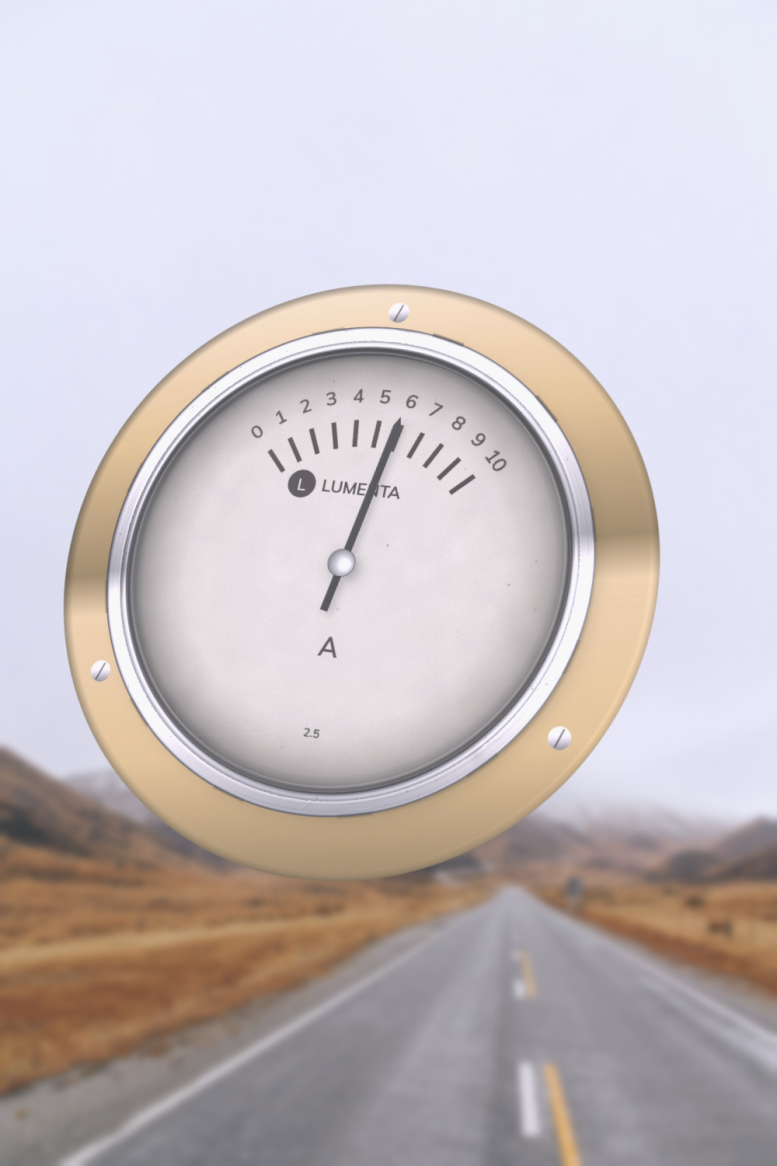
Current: {"value": 6, "unit": "A"}
